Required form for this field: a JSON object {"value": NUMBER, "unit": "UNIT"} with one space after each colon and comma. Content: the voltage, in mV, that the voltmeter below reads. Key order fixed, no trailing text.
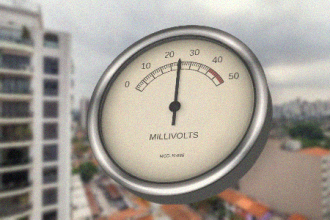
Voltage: {"value": 25, "unit": "mV"}
